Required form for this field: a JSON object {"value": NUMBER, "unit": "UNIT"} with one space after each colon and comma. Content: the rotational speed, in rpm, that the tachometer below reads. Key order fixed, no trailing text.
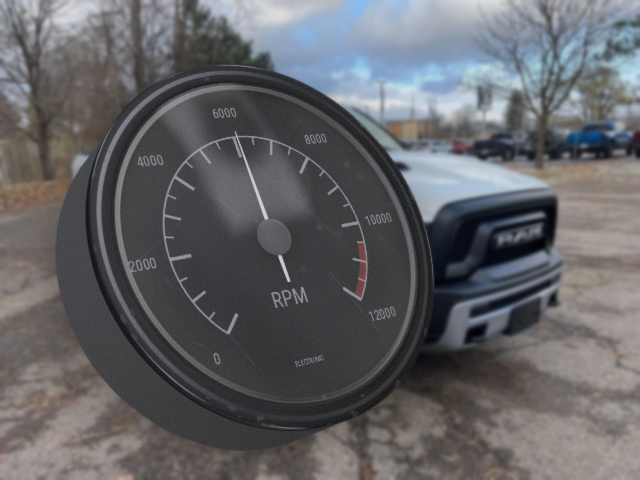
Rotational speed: {"value": 6000, "unit": "rpm"}
